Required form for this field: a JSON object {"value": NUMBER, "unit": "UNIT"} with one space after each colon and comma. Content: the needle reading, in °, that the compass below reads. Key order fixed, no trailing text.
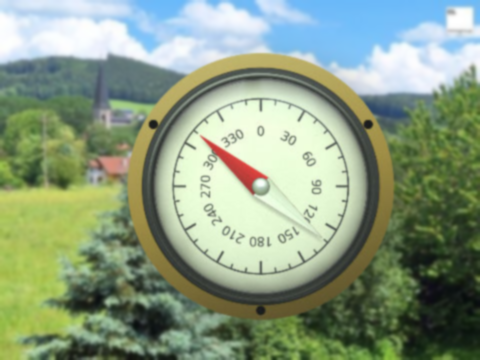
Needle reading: {"value": 310, "unit": "°"}
